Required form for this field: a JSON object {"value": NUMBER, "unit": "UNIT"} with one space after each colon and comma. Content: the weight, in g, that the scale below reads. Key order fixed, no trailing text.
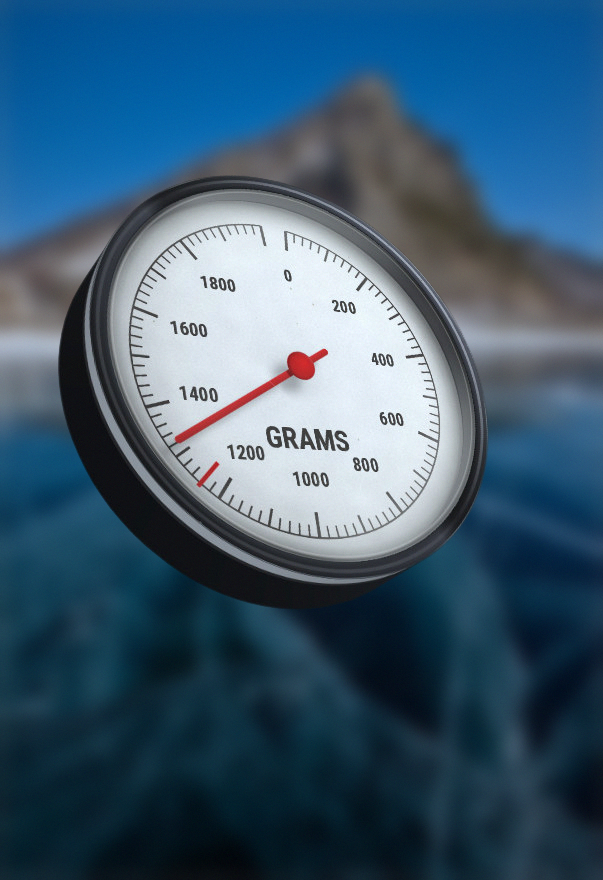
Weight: {"value": 1320, "unit": "g"}
